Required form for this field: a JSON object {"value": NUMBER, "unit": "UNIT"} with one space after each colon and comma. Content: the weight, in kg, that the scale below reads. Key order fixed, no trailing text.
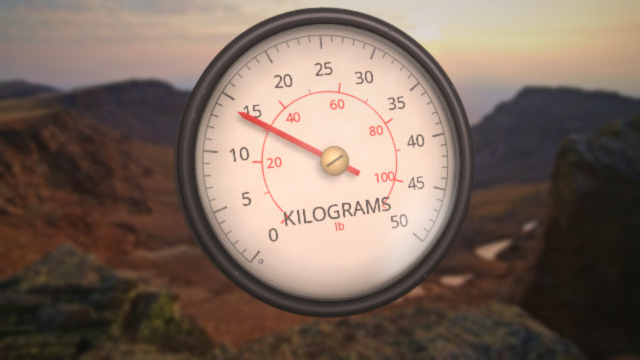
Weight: {"value": 14, "unit": "kg"}
